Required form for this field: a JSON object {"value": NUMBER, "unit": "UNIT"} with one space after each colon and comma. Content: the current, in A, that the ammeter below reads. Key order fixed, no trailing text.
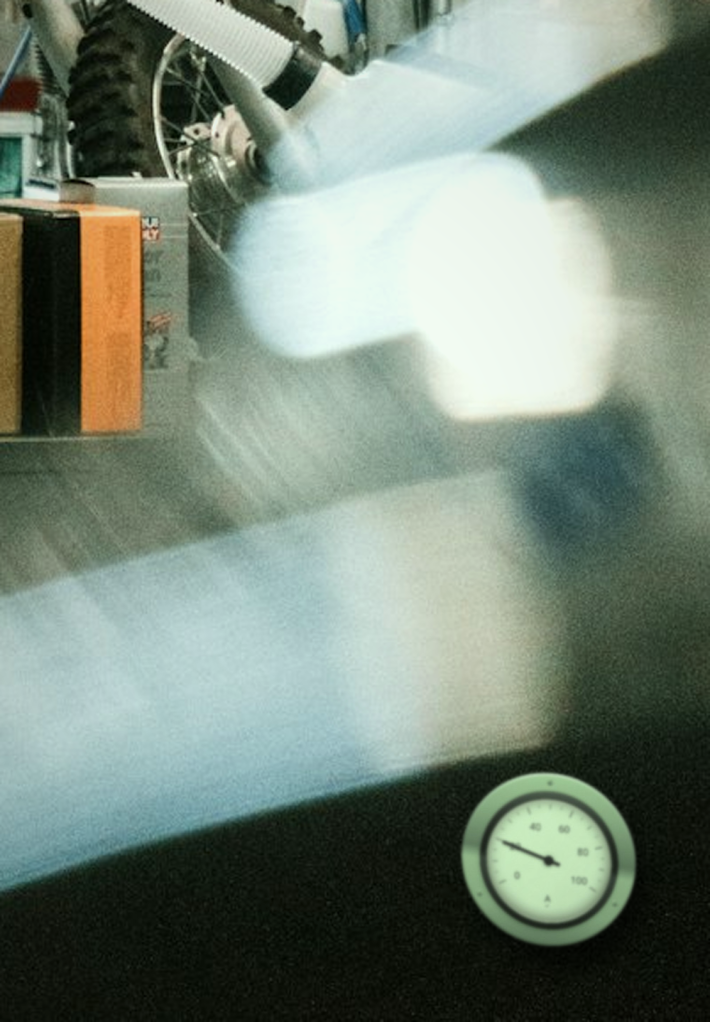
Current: {"value": 20, "unit": "A"}
